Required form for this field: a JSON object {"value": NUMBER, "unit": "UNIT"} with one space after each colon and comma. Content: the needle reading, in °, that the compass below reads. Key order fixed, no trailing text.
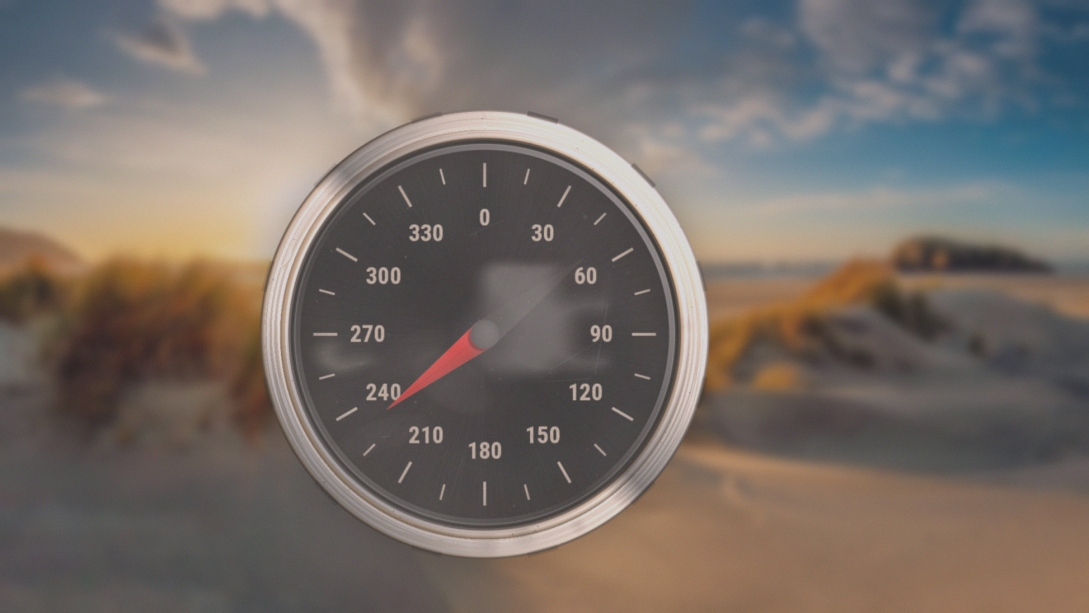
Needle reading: {"value": 232.5, "unit": "°"}
